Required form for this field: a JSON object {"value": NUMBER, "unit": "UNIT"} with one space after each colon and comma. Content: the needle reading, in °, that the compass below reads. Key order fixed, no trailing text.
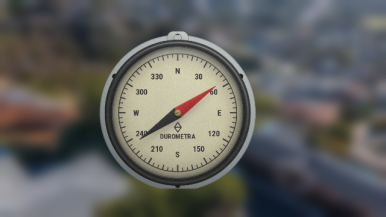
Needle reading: {"value": 55, "unit": "°"}
